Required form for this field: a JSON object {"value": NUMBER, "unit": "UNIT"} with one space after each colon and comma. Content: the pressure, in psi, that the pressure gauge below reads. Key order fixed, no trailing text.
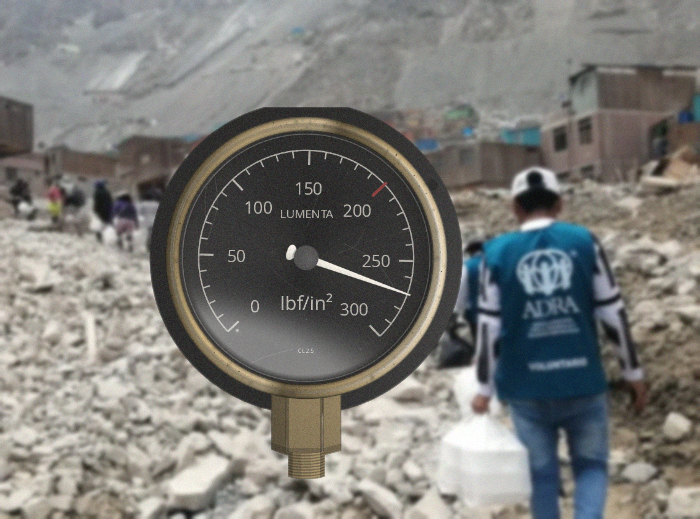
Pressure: {"value": 270, "unit": "psi"}
